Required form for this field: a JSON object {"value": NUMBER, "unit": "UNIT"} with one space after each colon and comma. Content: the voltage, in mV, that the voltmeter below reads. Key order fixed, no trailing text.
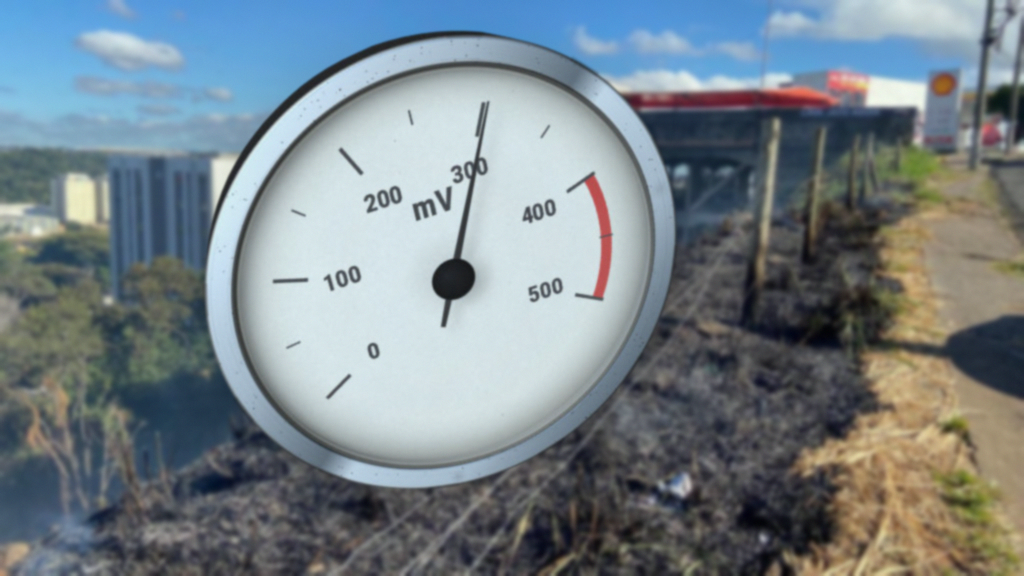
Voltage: {"value": 300, "unit": "mV"}
